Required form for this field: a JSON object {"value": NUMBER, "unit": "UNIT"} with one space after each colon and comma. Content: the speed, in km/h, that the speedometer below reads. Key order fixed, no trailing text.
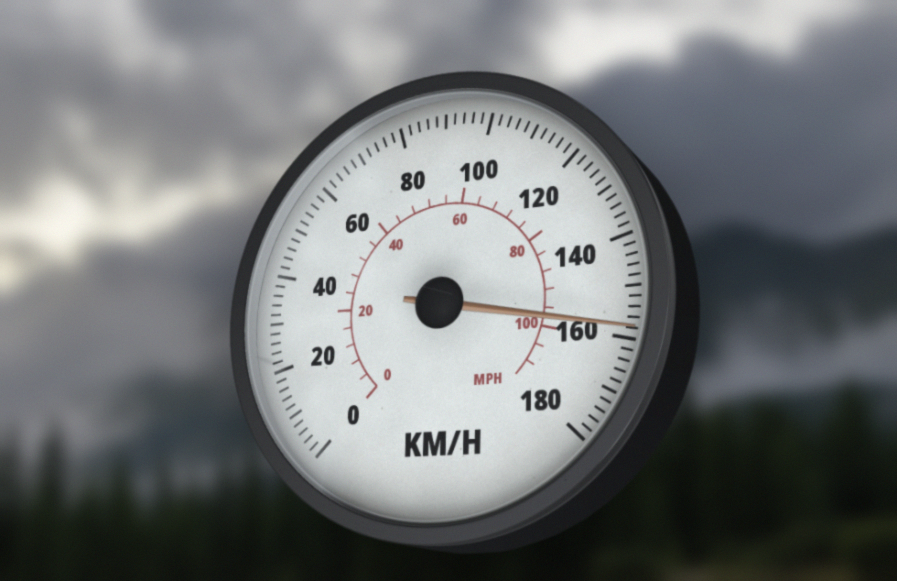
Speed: {"value": 158, "unit": "km/h"}
